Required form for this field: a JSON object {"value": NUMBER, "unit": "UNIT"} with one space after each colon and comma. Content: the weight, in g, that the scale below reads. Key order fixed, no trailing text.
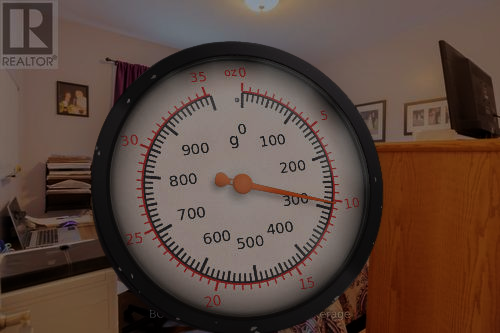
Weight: {"value": 290, "unit": "g"}
